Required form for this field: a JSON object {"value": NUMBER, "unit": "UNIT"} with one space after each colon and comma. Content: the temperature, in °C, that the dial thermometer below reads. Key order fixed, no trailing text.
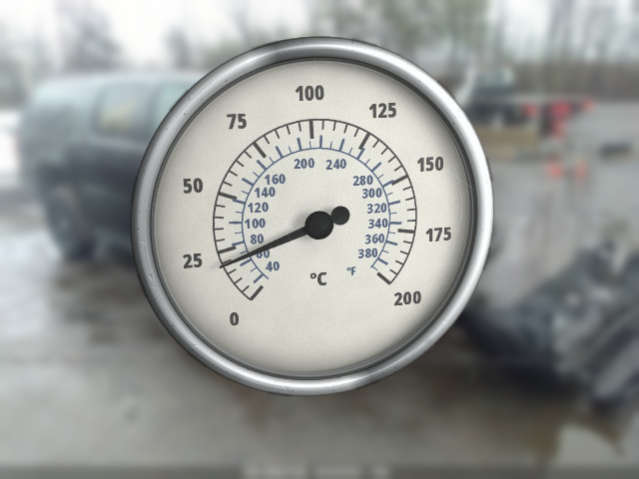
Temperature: {"value": 20, "unit": "°C"}
